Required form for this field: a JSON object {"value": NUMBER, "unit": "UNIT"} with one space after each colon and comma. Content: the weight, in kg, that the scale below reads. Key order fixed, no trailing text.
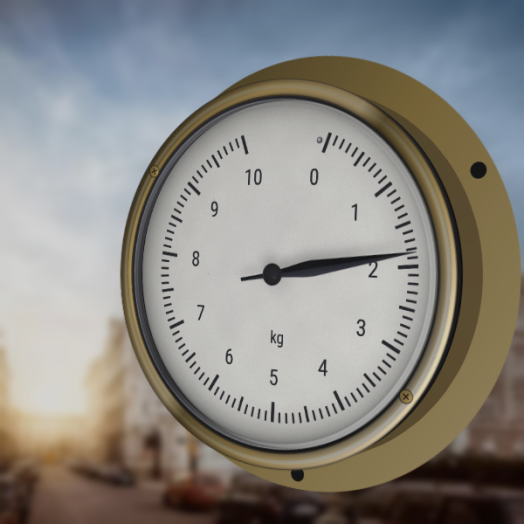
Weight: {"value": 1.85, "unit": "kg"}
